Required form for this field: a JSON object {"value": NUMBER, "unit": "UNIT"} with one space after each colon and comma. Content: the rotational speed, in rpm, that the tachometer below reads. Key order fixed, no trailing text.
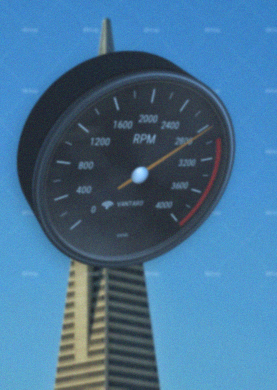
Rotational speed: {"value": 2800, "unit": "rpm"}
